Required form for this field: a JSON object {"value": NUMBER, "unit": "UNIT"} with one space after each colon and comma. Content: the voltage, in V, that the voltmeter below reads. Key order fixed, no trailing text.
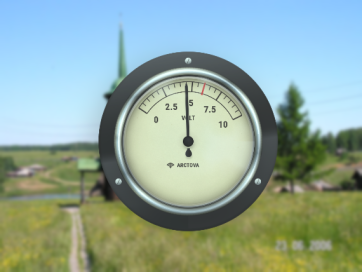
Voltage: {"value": 4.5, "unit": "V"}
